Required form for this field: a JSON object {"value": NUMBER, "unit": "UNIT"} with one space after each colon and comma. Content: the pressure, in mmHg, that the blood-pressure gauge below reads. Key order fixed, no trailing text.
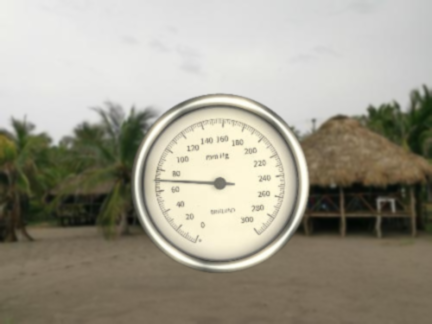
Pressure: {"value": 70, "unit": "mmHg"}
